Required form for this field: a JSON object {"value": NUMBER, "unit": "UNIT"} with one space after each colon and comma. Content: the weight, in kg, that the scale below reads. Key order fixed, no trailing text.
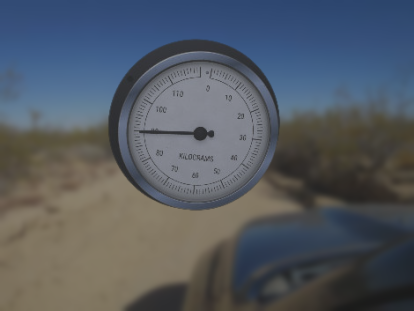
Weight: {"value": 90, "unit": "kg"}
